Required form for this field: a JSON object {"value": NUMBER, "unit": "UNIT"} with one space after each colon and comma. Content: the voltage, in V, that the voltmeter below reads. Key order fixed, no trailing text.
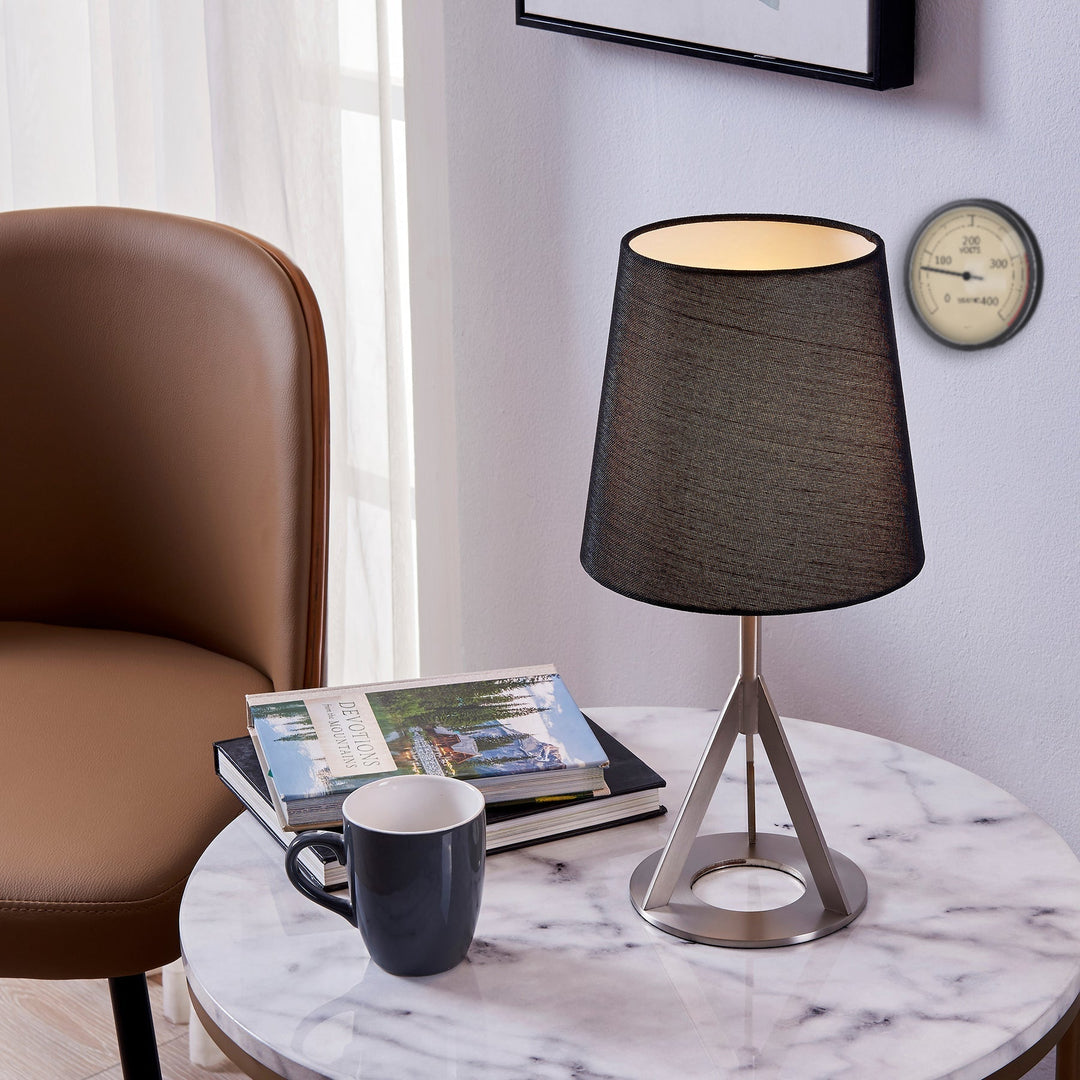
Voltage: {"value": 75, "unit": "V"}
